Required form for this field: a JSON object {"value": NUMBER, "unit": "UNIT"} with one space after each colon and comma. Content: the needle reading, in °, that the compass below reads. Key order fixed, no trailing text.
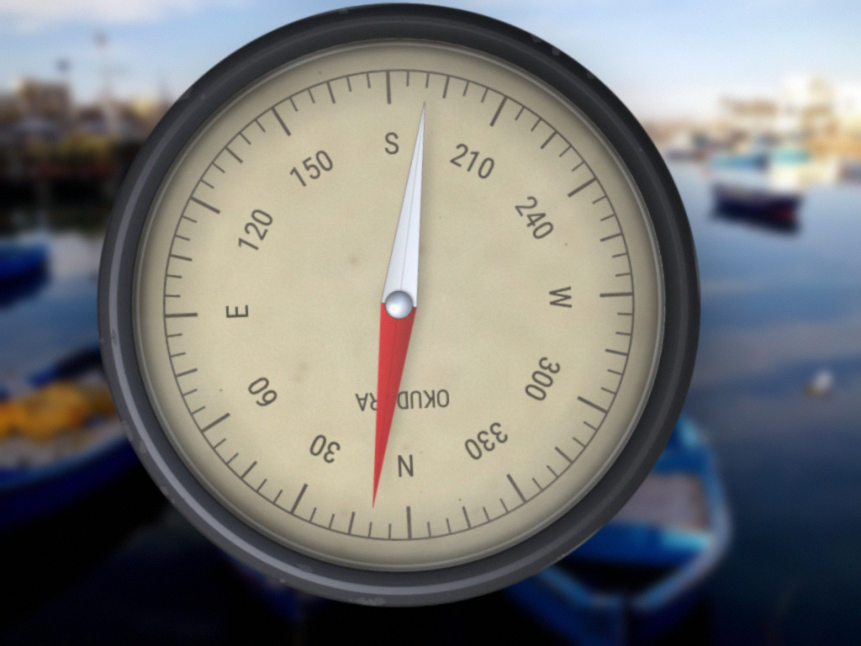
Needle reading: {"value": 10, "unit": "°"}
